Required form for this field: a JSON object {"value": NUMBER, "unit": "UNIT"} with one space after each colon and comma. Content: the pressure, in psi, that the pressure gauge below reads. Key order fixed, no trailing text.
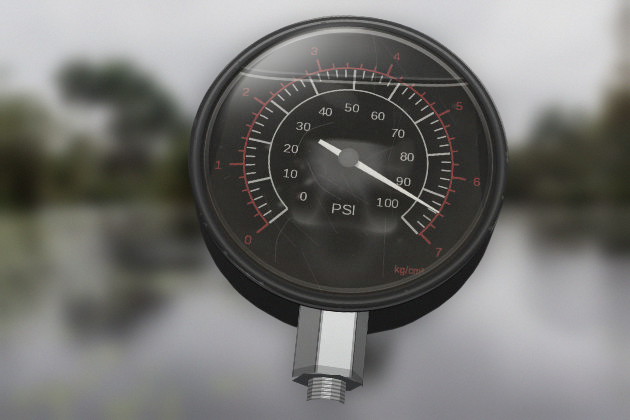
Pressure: {"value": 94, "unit": "psi"}
